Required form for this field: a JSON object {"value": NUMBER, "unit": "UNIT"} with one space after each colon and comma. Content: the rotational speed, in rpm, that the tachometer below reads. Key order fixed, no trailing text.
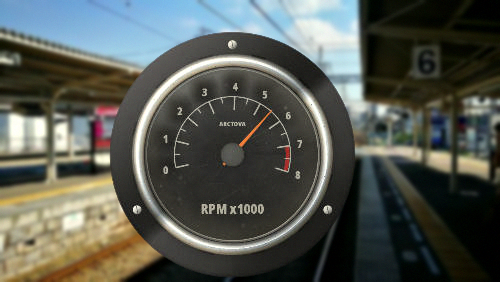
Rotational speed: {"value": 5500, "unit": "rpm"}
